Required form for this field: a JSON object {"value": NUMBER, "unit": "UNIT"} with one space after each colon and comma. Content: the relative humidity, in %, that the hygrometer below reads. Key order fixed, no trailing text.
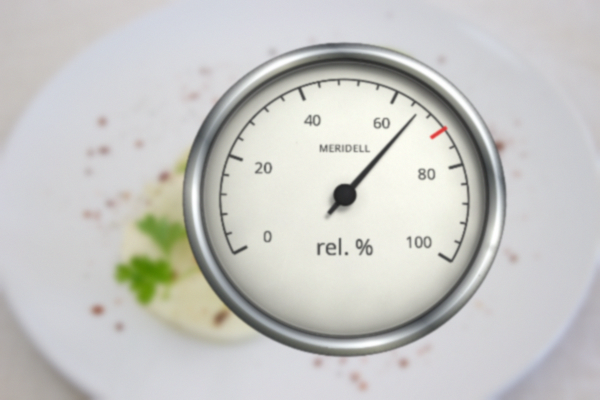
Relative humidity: {"value": 66, "unit": "%"}
